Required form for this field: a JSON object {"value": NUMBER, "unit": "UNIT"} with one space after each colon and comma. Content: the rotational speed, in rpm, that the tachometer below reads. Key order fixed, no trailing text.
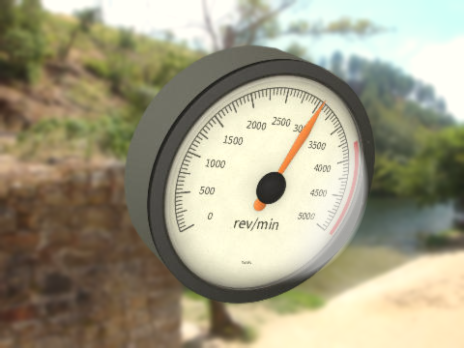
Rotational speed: {"value": 3000, "unit": "rpm"}
